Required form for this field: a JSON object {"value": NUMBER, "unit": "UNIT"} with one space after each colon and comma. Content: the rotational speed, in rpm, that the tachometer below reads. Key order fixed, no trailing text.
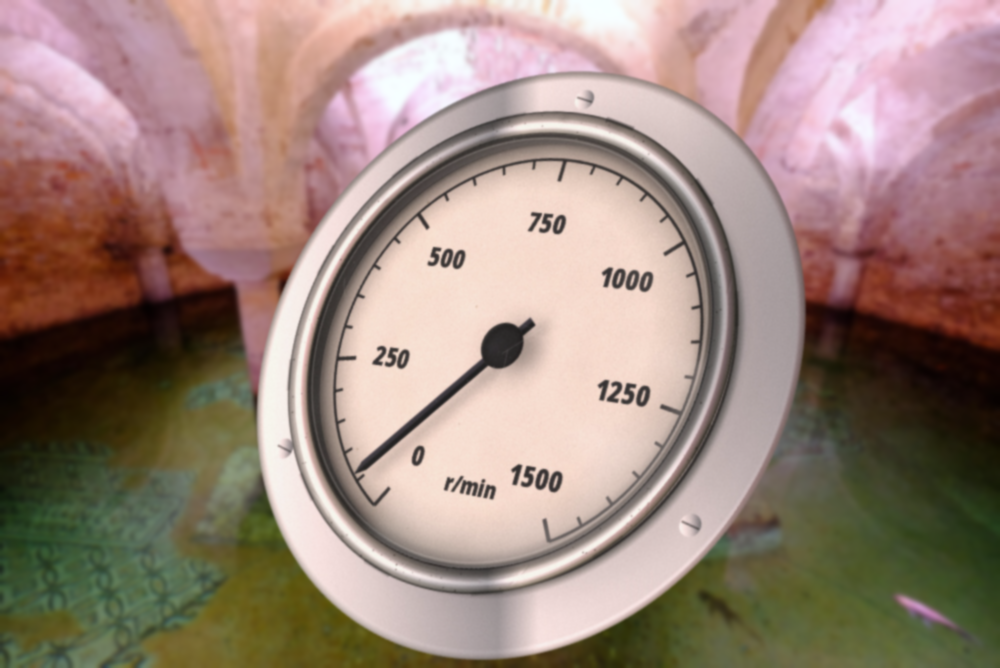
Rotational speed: {"value": 50, "unit": "rpm"}
